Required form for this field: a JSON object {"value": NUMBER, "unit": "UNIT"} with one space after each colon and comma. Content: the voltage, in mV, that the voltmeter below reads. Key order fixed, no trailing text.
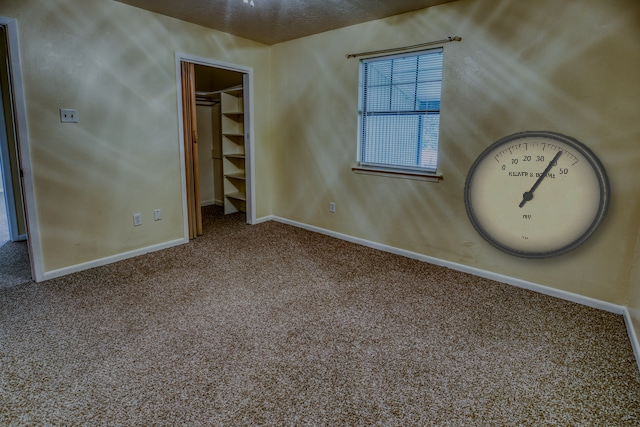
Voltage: {"value": 40, "unit": "mV"}
